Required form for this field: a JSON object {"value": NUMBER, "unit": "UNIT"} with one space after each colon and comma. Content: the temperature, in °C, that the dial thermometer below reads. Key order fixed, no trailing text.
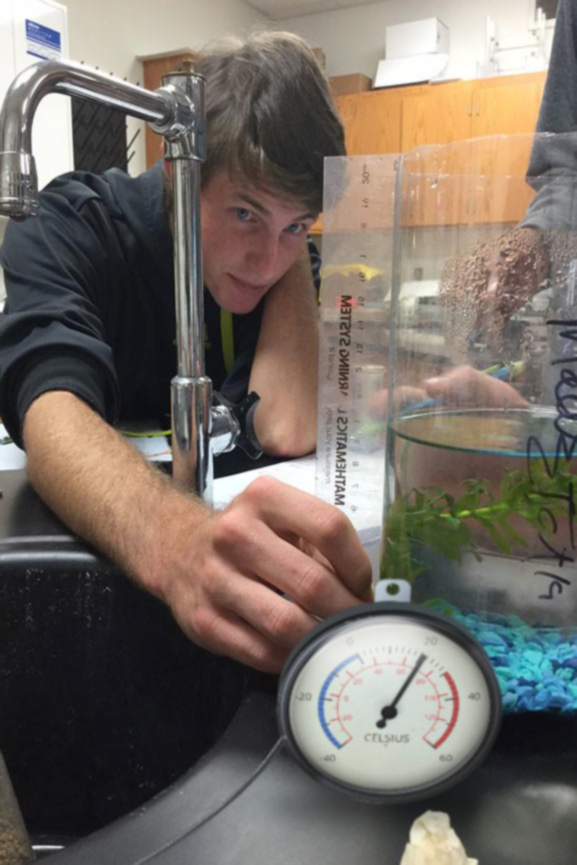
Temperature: {"value": 20, "unit": "°C"}
